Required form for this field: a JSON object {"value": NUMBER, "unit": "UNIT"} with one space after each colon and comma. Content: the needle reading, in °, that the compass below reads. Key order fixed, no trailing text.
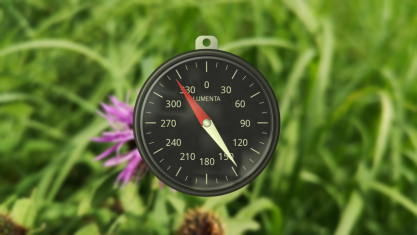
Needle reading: {"value": 325, "unit": "°"}
